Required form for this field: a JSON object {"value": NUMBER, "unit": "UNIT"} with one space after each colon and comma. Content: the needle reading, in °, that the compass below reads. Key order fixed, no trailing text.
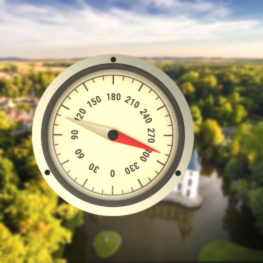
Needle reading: {"value": 290, "unit": "°"}
